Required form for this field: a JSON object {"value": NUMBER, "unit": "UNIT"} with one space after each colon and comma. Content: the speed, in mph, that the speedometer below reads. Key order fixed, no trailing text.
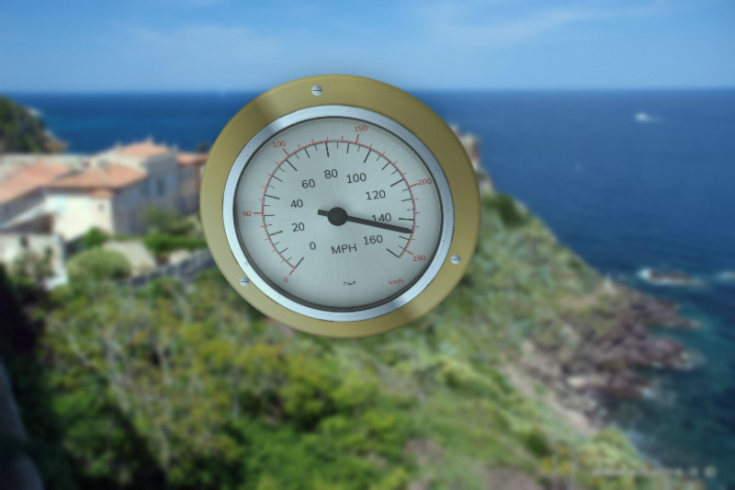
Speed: {"value": 145, "unit": "mph"}
